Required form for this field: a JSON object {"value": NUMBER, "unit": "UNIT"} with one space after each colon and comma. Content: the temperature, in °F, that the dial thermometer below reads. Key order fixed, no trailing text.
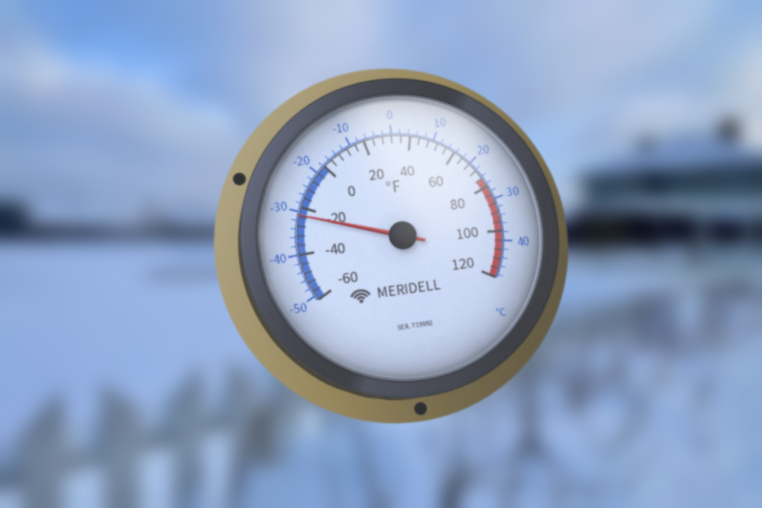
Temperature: {"value": -24, "unit": "°F"}
